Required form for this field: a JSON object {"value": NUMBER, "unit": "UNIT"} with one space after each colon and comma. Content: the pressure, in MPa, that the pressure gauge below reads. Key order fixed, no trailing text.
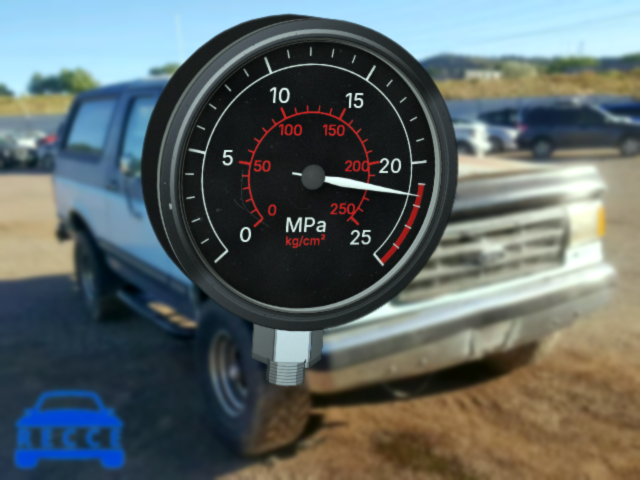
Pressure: {"value": 21.5, "unit": "MPa"}
